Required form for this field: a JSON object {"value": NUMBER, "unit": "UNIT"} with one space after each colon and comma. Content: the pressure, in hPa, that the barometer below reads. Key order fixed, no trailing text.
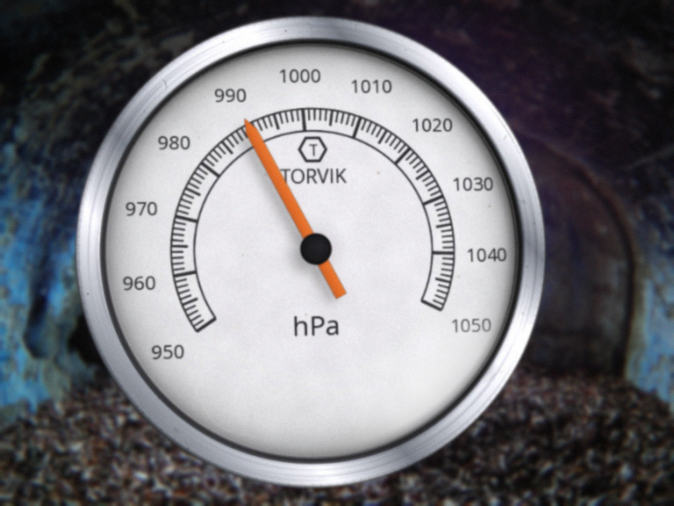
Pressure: {"value": 990, "unit": "hPa"}
